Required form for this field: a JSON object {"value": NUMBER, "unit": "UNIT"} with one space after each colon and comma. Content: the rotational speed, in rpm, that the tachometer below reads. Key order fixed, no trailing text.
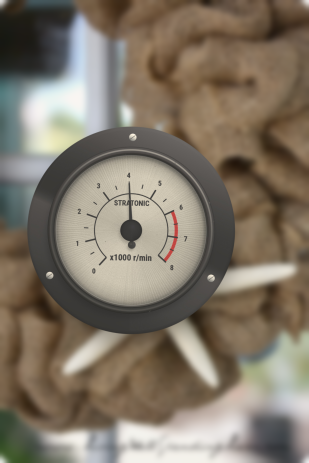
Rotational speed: {"value": 4000, "unit": "rpm"}
